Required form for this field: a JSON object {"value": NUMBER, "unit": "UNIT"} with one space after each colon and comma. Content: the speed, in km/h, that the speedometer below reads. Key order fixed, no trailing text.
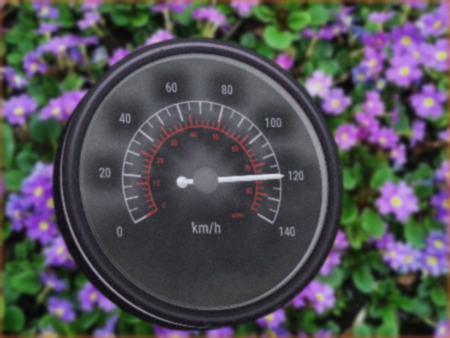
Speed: {"value": 120, "unit": "km/h"}
